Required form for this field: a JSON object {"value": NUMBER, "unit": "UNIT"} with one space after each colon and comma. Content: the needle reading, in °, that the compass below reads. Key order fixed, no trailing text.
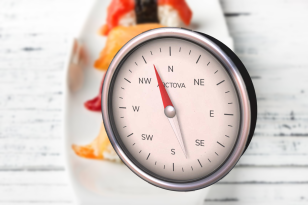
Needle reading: {"value": 340, "unit": "°"}
